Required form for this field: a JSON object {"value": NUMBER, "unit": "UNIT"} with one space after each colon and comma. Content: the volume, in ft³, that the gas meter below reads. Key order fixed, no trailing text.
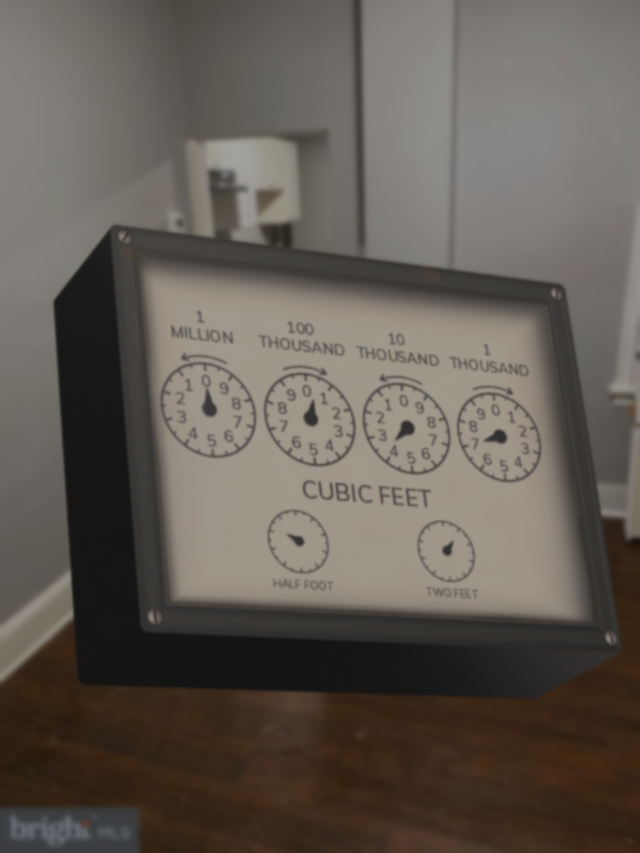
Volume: {"value": 3700, "unit": "ft³"}
